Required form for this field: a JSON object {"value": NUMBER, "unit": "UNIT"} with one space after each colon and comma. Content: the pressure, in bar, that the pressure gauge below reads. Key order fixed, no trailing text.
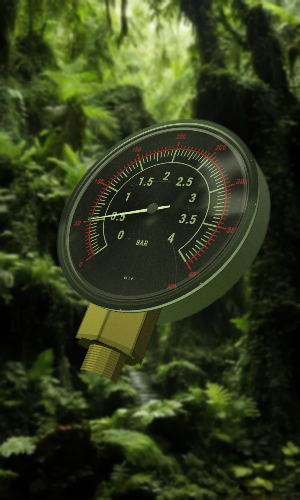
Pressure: {"value": 0.5, "unit": "bar"}
